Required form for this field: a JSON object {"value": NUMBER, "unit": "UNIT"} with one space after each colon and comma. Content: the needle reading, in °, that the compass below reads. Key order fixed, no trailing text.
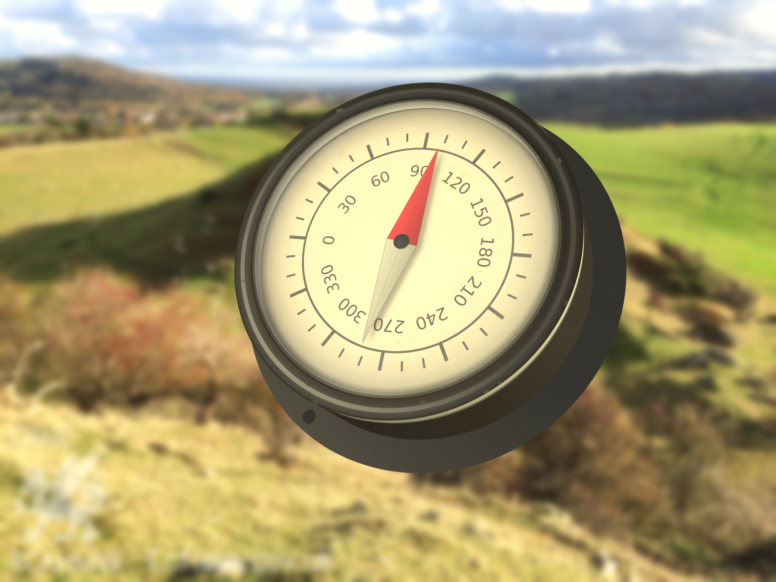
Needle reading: {"value": 100, "unit": "°"}
